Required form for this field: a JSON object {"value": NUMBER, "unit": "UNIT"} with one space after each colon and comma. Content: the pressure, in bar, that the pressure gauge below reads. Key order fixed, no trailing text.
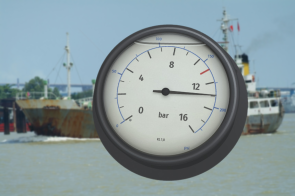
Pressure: {"value": 13, "unit": "bar"}
